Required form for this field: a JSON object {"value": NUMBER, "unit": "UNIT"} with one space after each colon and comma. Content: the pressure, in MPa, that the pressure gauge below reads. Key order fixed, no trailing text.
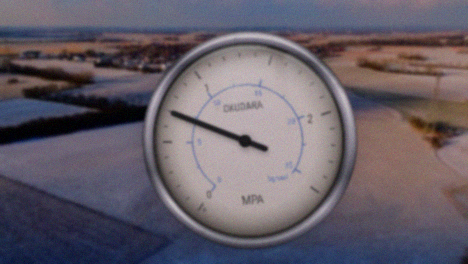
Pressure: {"value": 0.7, "unit": "MPa"}
